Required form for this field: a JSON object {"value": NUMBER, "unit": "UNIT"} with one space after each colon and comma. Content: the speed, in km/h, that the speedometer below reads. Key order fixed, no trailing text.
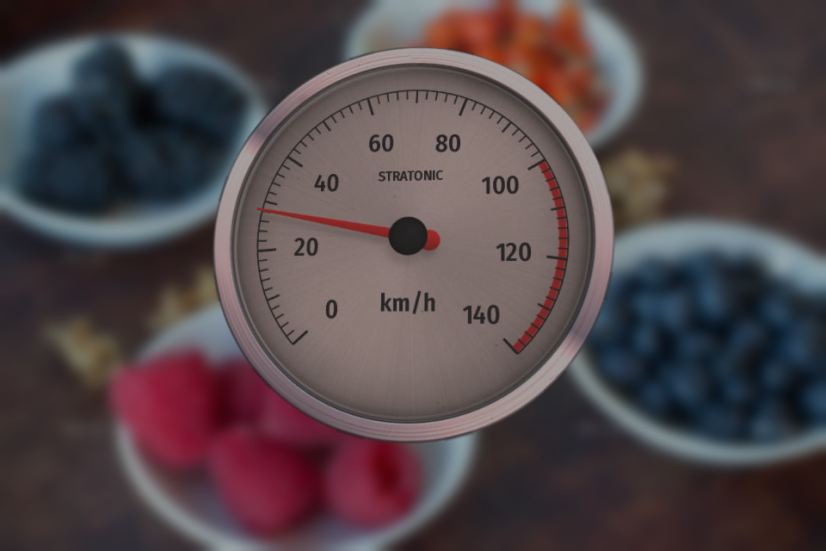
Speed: {"value": 28, "unit": "km/h"}
